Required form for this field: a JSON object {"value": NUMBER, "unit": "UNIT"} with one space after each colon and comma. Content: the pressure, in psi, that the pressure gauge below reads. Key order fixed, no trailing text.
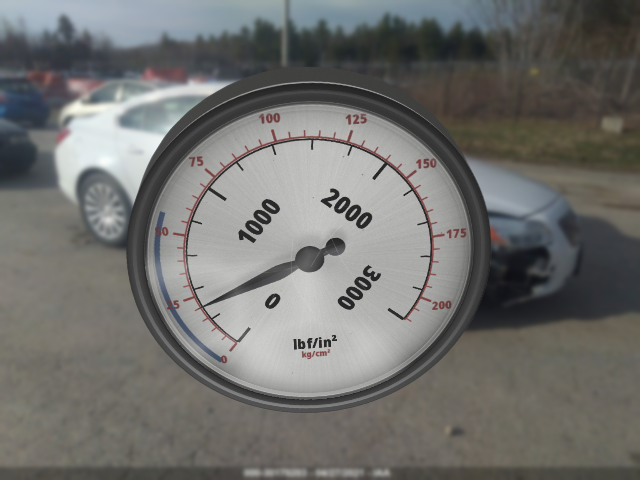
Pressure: {"value": 300, "unit": "psi"}
